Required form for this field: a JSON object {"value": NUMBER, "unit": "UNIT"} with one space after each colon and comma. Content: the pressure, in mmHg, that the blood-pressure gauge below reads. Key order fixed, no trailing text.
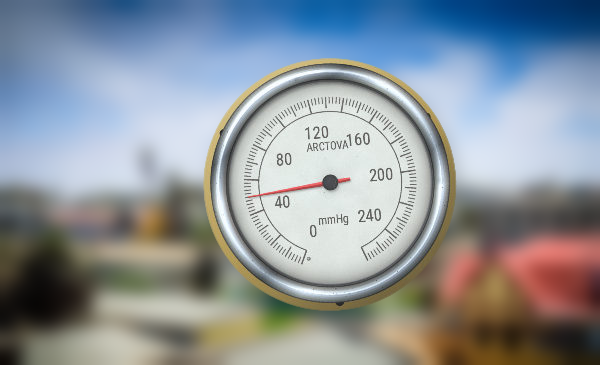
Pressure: {"value": 50, "unit": "mmHg"}
